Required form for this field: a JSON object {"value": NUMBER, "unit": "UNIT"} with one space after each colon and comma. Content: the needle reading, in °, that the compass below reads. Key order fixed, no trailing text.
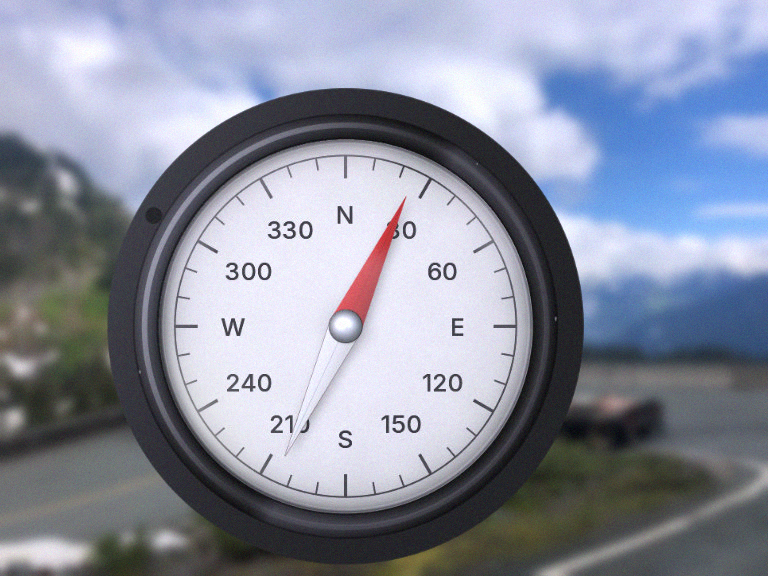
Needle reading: {"value": 25, "unit": "°"}
